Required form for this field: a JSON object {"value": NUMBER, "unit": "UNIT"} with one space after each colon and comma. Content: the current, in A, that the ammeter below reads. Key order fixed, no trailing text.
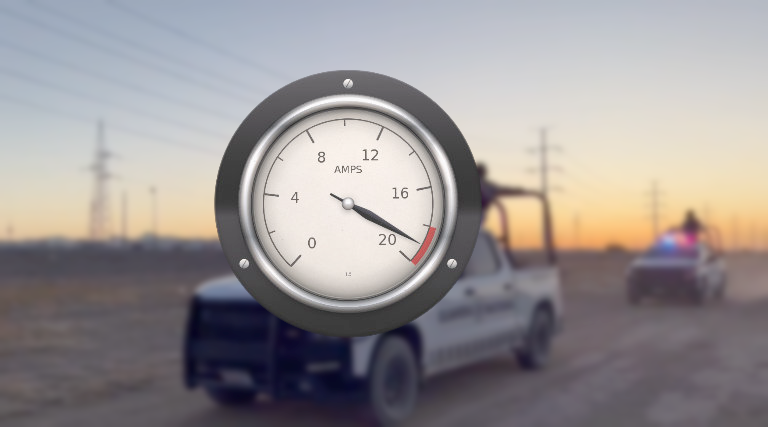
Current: {"value": 19, "unit": "A"}
